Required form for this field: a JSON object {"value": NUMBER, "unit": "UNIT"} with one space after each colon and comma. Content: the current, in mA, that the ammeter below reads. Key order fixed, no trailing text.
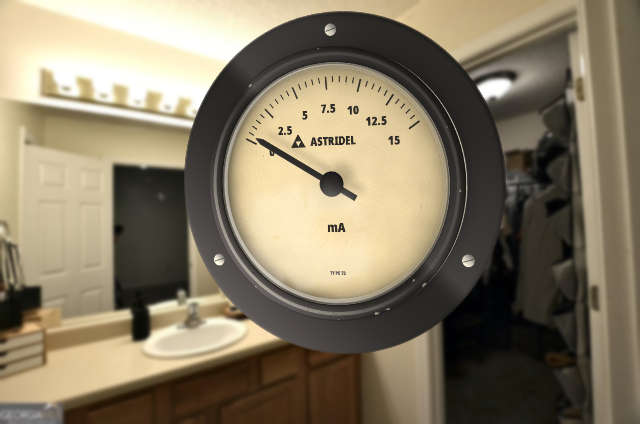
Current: {"value": 0.5, "unit": "mA"}
